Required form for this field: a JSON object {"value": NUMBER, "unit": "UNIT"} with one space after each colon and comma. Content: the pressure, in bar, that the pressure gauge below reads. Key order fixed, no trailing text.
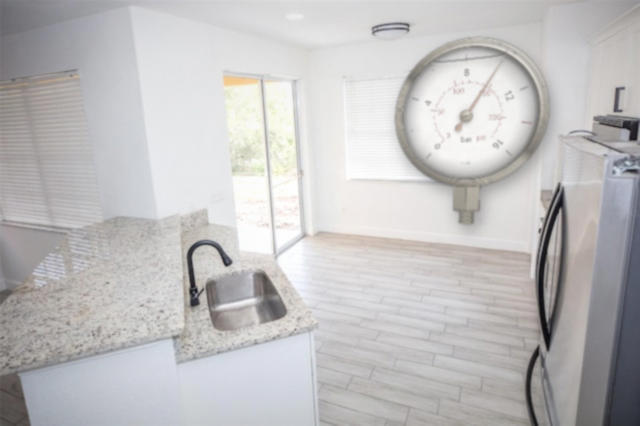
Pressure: {"value": 10, "unit": "bar"}
